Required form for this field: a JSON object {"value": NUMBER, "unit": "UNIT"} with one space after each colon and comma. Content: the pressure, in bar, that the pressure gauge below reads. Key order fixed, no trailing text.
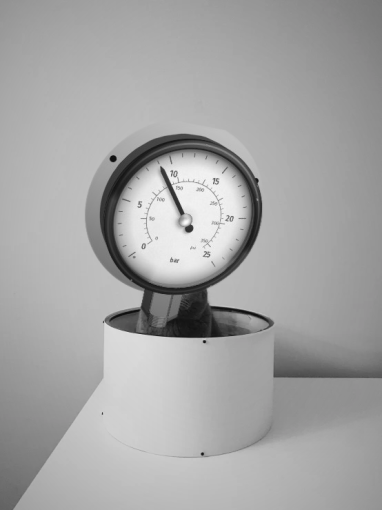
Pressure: {"value": 9, "unit": "bar"}
